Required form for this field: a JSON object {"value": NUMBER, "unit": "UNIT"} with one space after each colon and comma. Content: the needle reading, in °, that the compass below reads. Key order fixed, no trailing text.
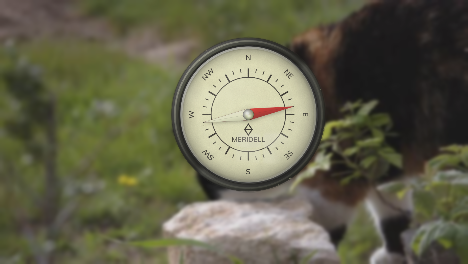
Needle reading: {"value": 80, "unit": "°"}
